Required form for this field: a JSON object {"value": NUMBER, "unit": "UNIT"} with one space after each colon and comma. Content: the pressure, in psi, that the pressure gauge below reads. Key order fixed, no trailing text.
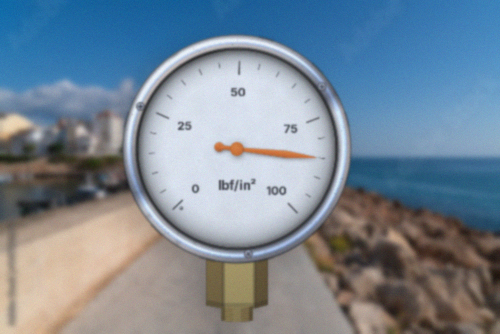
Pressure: {"value": 85, "unit": "psi"}
